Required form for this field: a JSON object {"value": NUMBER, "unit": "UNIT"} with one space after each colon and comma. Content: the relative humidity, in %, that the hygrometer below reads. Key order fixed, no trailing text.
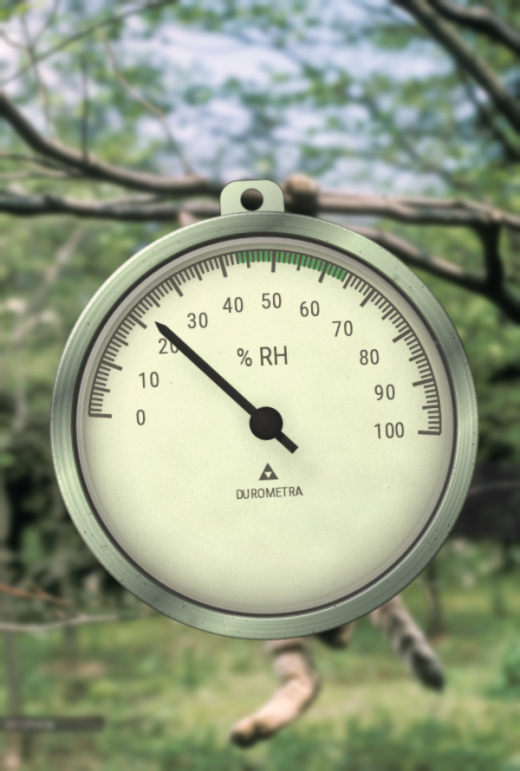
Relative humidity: {"value": 22, "unit": "%"}
